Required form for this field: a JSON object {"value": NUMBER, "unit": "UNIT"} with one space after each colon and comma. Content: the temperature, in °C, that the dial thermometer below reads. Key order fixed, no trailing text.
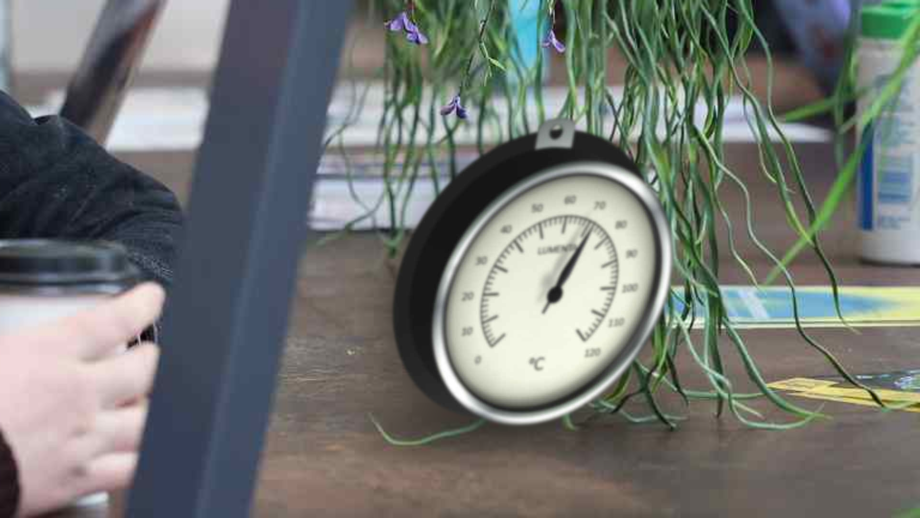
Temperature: {"value": 70, "unit": "°C"}
